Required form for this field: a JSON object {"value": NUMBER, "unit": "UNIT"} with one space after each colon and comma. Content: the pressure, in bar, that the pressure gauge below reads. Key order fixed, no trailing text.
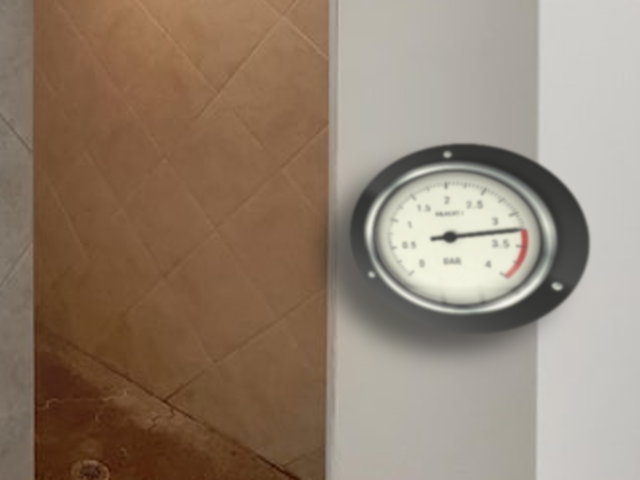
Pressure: {"value": 3.25, "unit": "bar"}
